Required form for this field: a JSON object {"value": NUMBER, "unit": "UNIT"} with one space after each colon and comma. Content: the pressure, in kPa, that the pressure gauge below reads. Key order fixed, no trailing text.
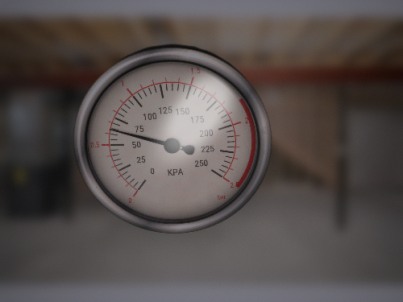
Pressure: {"value": 65, "unit": "kPa"}
